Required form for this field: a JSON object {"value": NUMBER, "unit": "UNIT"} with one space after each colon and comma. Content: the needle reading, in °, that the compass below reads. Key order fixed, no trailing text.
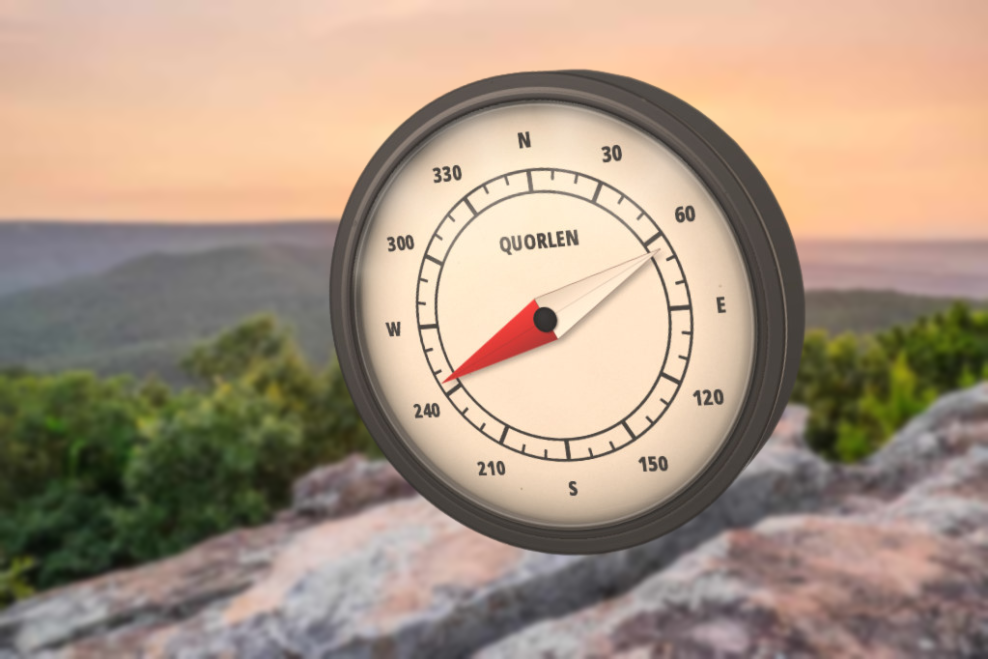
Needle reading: {"value": 245, "unit": "°"}
